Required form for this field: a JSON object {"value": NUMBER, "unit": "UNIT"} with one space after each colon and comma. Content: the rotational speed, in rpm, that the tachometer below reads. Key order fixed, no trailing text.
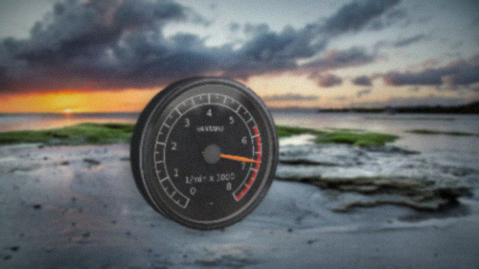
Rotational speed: {"value": 6750, "unit": "rpm"}
